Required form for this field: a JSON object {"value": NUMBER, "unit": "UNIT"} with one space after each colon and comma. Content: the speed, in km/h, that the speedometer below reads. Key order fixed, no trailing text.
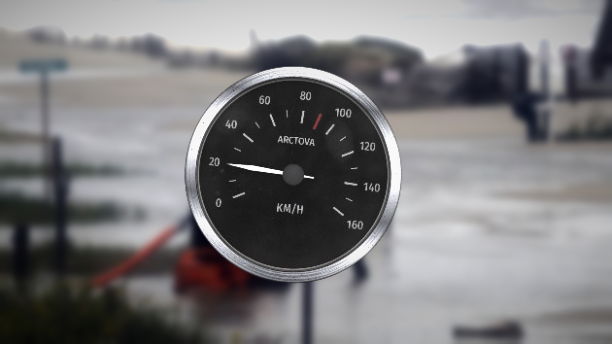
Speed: {"value": 20, "unit": "km/h"}
